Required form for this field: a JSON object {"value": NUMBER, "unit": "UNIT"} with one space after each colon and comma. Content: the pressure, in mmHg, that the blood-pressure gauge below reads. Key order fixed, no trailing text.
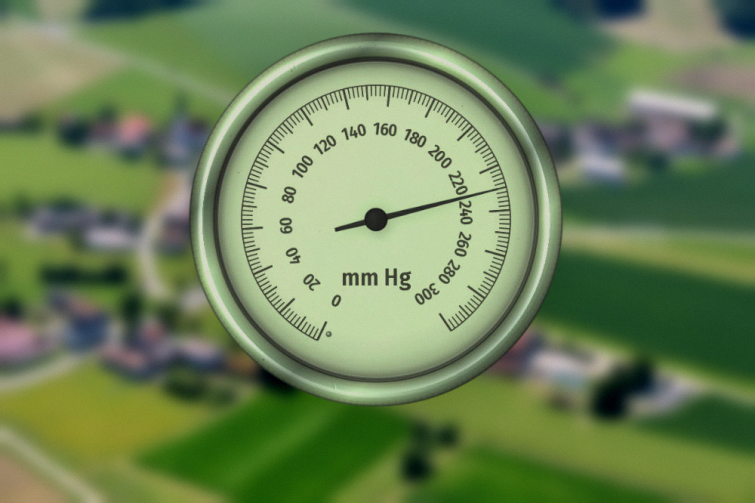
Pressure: {"value": 230, "unit": "mmHg"}
